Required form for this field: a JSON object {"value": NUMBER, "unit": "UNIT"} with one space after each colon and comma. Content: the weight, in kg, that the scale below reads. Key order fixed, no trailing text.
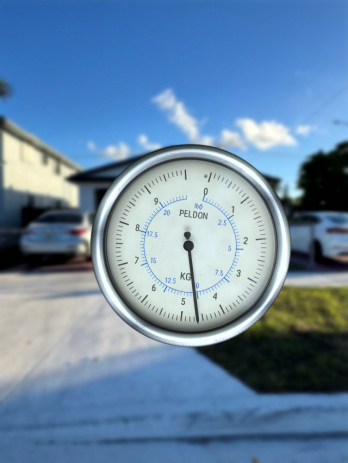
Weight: {"value": 4.6, "unit": "kg"}
